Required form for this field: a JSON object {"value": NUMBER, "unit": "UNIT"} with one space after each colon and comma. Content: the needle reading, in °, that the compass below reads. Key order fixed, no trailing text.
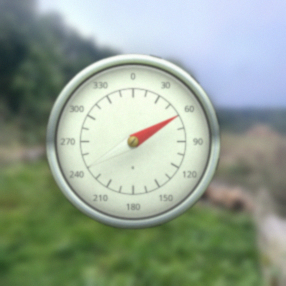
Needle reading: {"value": 60, "unit": "°"}
